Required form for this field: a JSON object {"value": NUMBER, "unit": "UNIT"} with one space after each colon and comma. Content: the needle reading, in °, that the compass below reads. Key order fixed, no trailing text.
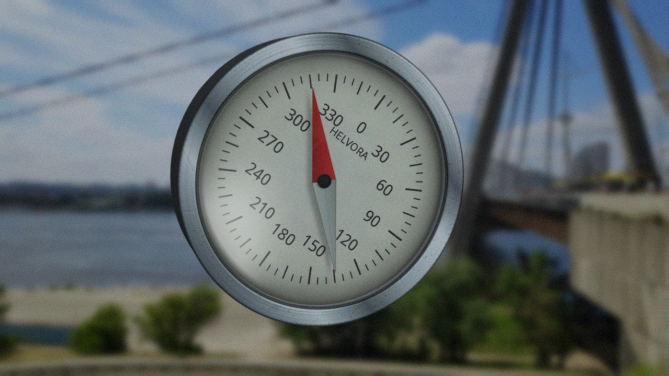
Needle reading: {"value": 315, "unit": "°"}
